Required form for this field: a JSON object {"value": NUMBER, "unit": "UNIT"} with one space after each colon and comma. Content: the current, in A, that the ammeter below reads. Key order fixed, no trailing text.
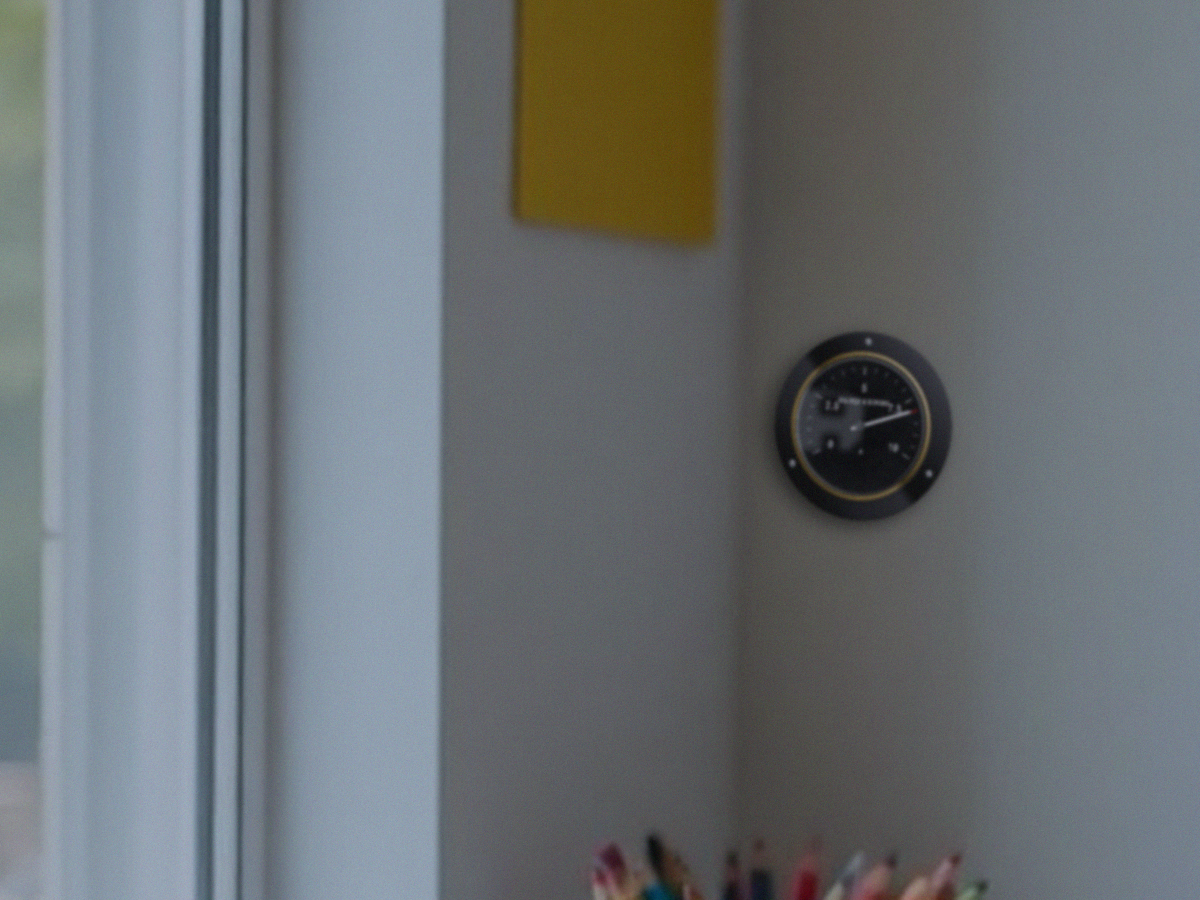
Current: {"value": 8, "unit": "A"}
